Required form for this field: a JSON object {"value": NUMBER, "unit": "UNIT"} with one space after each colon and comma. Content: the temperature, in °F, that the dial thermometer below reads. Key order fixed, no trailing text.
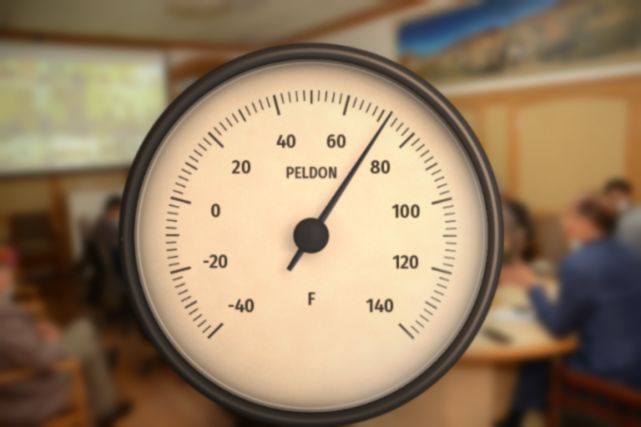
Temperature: {"value": 72, "unit": "°F"}
